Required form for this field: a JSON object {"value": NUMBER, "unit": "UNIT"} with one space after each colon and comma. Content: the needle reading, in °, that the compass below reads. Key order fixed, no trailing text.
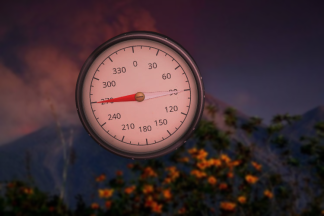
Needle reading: {"value": 270, "unit": "°"}
